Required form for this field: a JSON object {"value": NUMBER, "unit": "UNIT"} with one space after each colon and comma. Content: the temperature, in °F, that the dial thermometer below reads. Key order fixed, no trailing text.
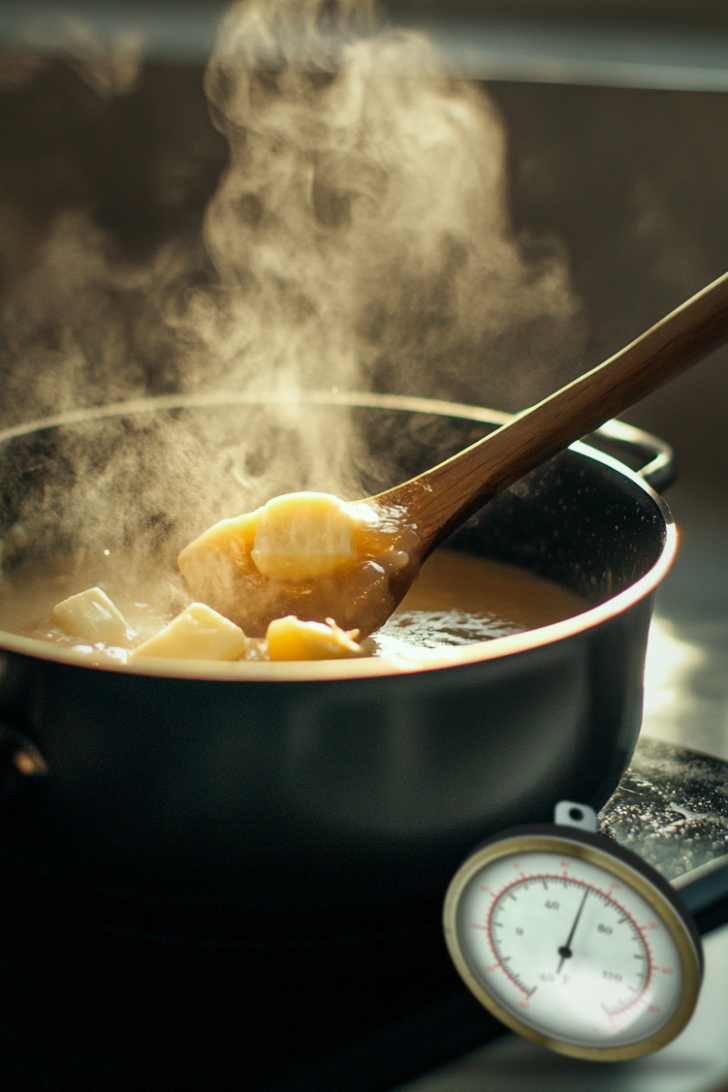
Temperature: {"value": 60, "unit": "°F"}
